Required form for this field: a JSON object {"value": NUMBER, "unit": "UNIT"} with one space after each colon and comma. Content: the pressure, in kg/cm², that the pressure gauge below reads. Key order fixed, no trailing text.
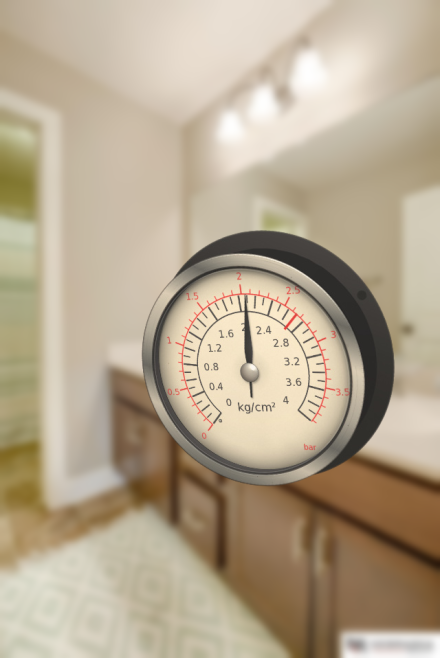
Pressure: {"value": 2.1, "unit": "kg/cm²"}
